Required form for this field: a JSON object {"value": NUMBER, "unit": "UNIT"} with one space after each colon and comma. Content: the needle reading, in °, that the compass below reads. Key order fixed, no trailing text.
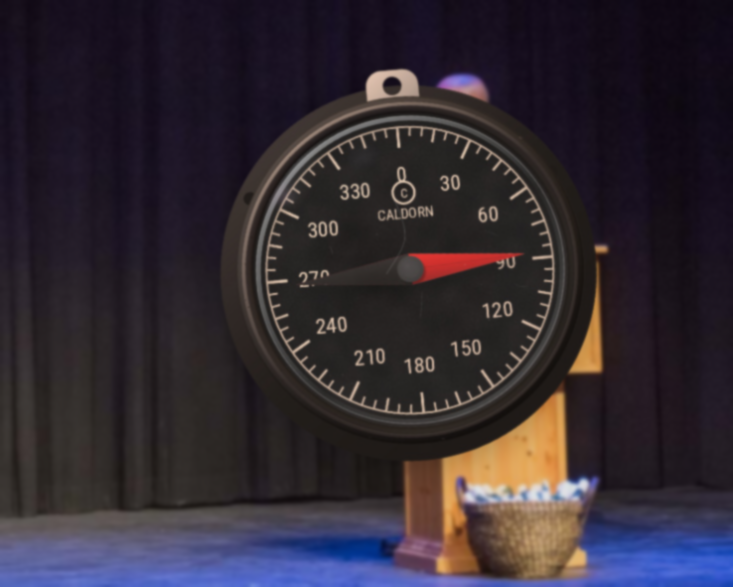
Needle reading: {"value": 87.5, "unit": "°"}
